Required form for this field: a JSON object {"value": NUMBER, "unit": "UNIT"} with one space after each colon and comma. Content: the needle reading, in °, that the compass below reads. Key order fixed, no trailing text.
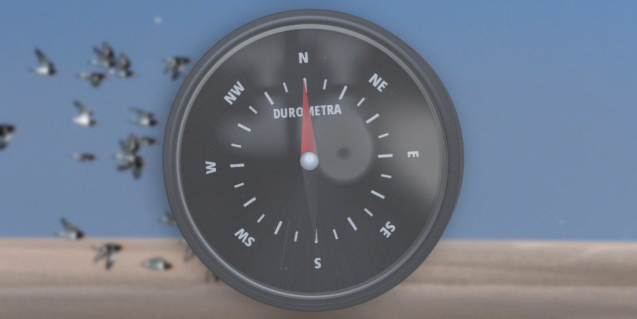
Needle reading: {"value": 0, "unit": "°"}
